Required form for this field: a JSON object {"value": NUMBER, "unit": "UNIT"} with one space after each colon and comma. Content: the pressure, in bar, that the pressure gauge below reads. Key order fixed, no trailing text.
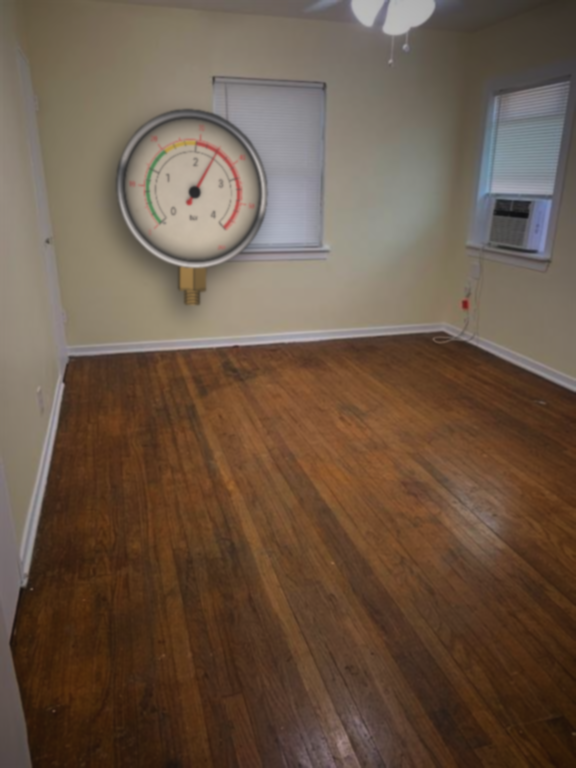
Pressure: {"value": 2.4, "unit": "bar"}
